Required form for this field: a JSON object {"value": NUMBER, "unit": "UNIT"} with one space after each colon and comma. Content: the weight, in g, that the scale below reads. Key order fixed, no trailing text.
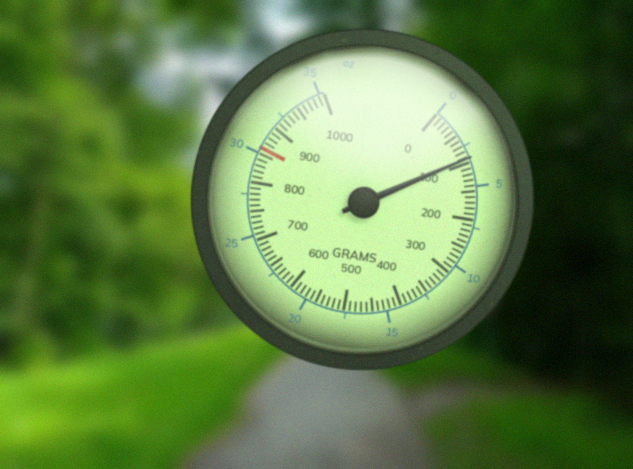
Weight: {"value": 90, "unit": "g"}
